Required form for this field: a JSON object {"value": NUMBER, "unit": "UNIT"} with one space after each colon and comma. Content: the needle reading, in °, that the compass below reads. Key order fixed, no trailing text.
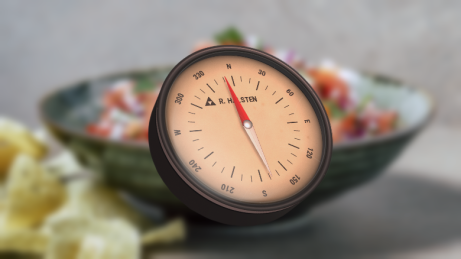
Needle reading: {"value": 350, "unit": "°"}
